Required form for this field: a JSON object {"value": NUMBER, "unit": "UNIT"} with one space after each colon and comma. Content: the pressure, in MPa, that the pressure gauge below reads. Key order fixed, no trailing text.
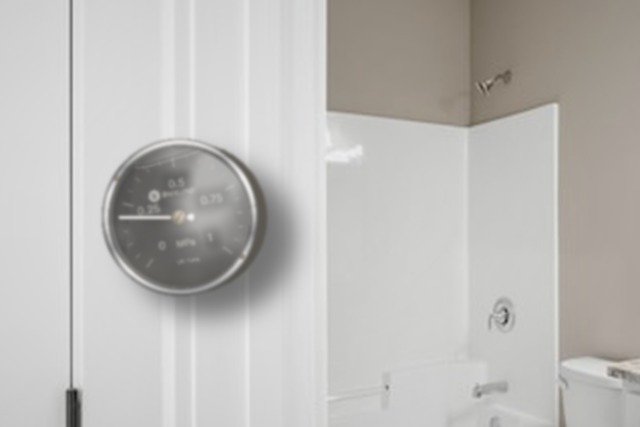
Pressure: {"value": 0.2, "unit": "MPa"}
